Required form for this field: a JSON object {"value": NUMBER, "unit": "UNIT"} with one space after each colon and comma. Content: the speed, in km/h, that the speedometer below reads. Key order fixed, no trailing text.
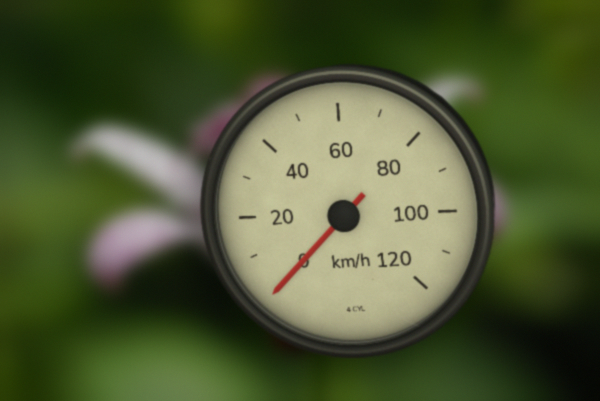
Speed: {"value": 0, "unit": "km/h"}
